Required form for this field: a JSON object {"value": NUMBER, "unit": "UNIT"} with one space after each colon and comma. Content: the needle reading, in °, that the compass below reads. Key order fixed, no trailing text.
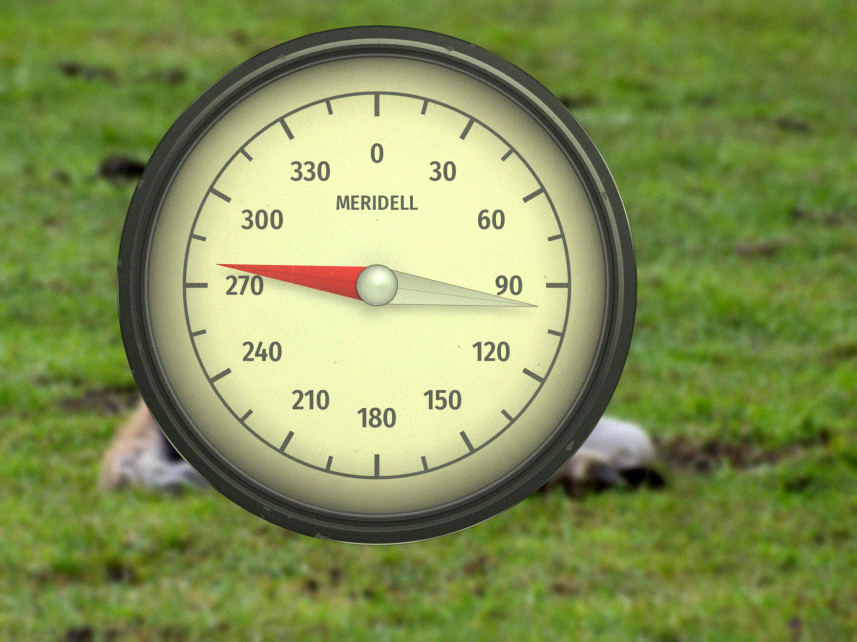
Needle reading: {"value": 277.5, "unit": "°"}
